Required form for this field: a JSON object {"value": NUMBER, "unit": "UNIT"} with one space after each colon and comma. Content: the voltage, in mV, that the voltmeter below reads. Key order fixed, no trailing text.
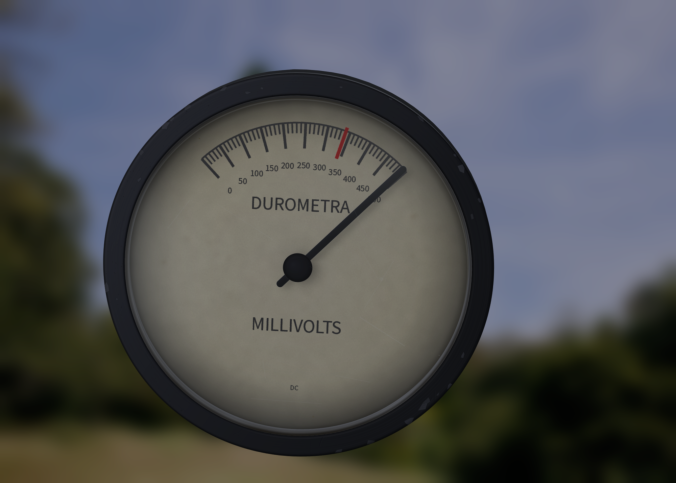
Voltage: {"value": 490, "unit": "mV"}
